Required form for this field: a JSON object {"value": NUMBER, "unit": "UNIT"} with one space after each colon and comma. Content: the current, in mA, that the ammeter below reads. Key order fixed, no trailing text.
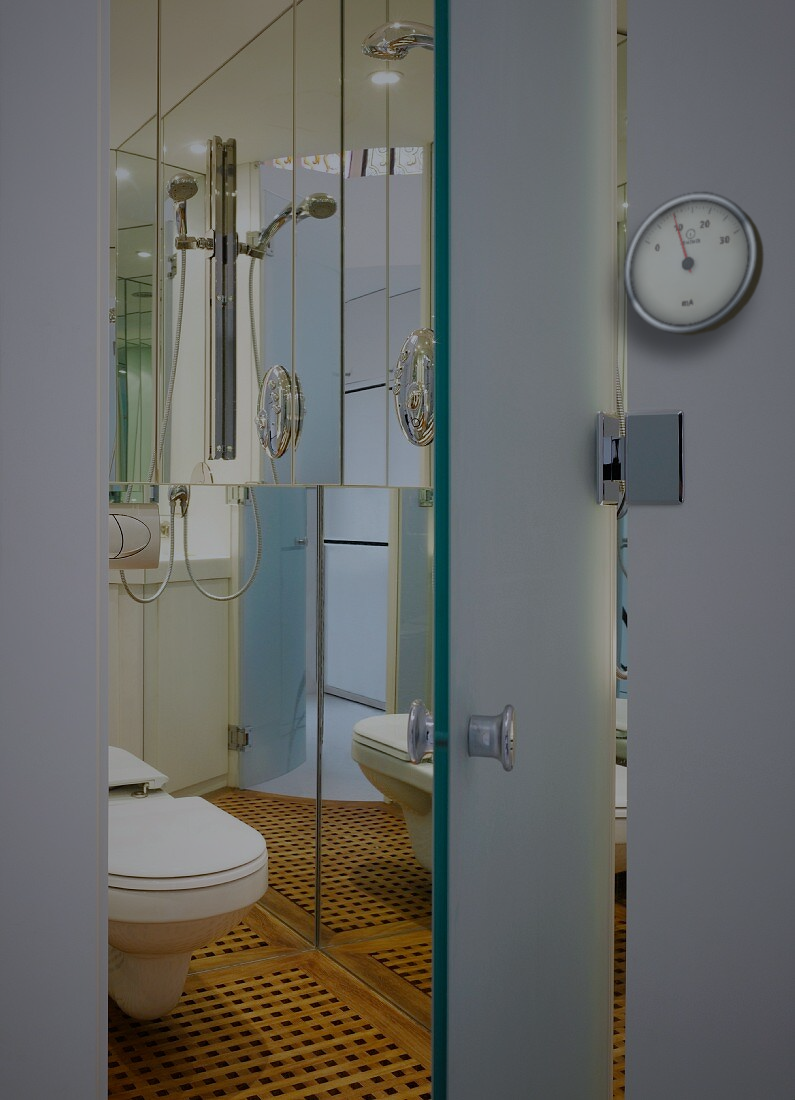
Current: {"value": 10, "unit": "mA"}
